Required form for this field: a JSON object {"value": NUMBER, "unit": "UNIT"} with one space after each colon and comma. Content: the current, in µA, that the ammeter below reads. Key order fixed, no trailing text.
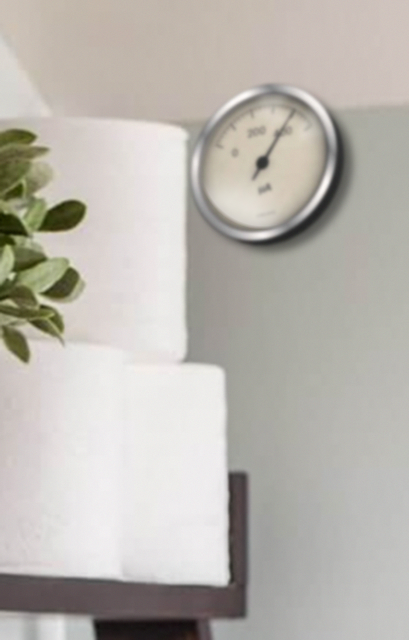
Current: {"value": 400, "unit": "µA"}
